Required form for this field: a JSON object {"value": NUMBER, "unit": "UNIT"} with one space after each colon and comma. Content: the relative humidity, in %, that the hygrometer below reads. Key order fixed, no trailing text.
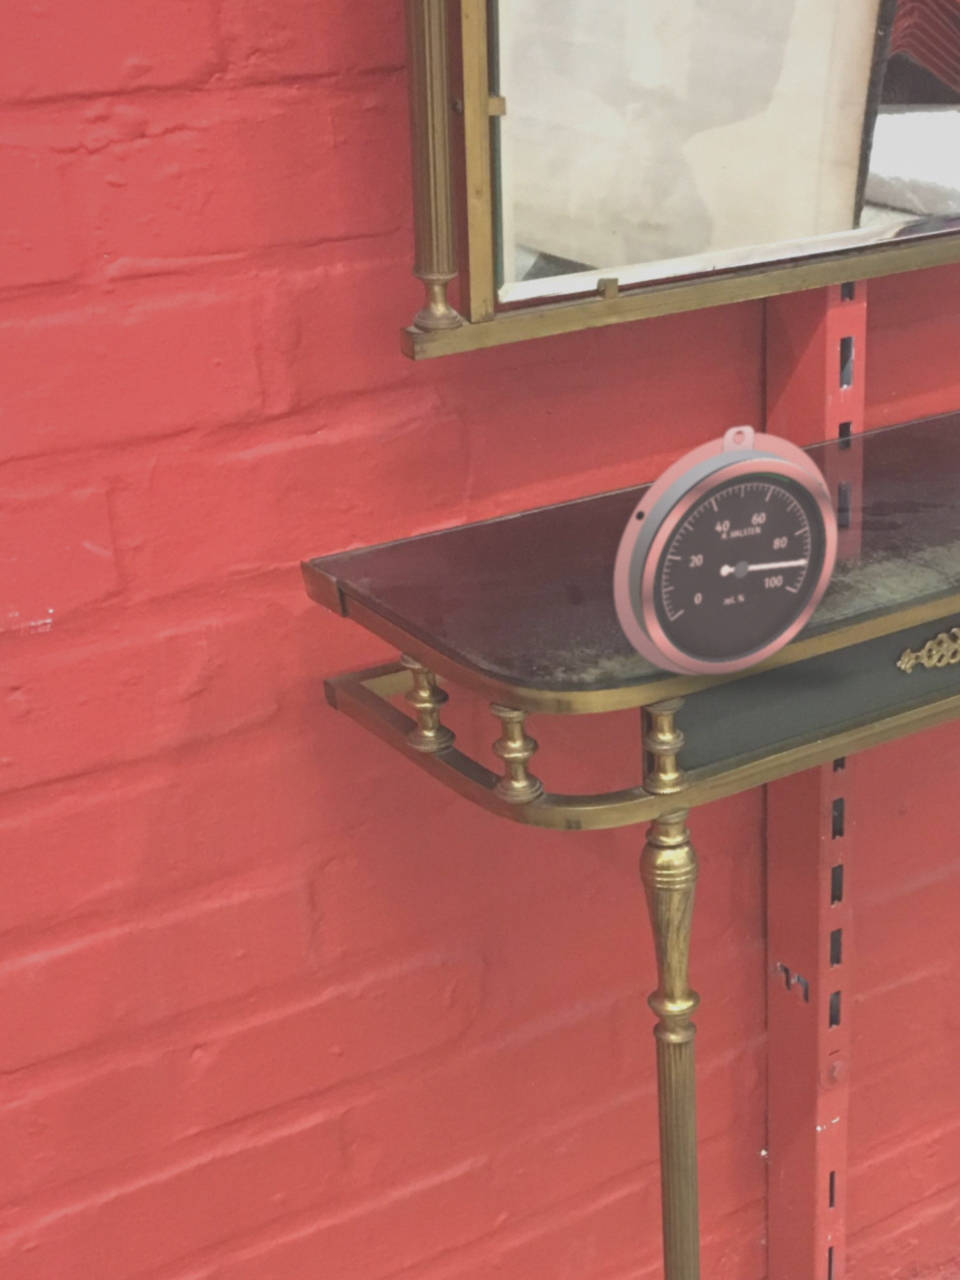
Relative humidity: {"value": 90, "unit": "%"}
